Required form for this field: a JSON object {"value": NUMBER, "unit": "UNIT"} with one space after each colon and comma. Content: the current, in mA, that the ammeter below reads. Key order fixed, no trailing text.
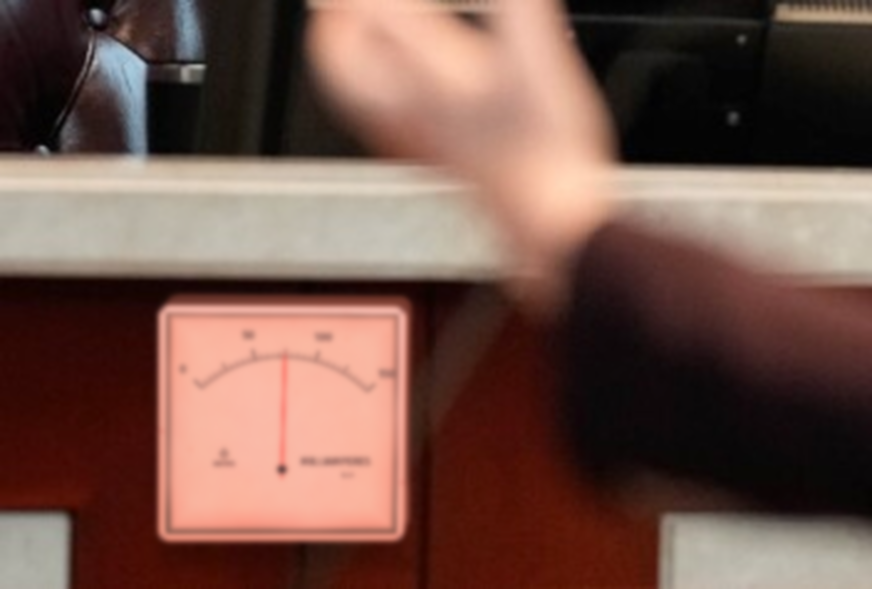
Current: {"value": 75, "unit": "mA"}
